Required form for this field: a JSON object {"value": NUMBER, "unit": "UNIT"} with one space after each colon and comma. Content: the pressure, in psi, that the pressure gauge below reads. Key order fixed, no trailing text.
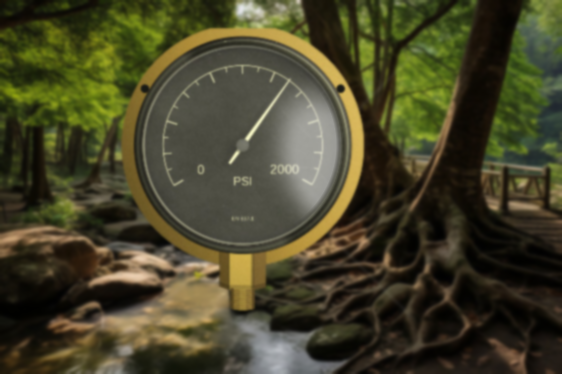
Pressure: {"value": 1300, "unit": "psi"}
